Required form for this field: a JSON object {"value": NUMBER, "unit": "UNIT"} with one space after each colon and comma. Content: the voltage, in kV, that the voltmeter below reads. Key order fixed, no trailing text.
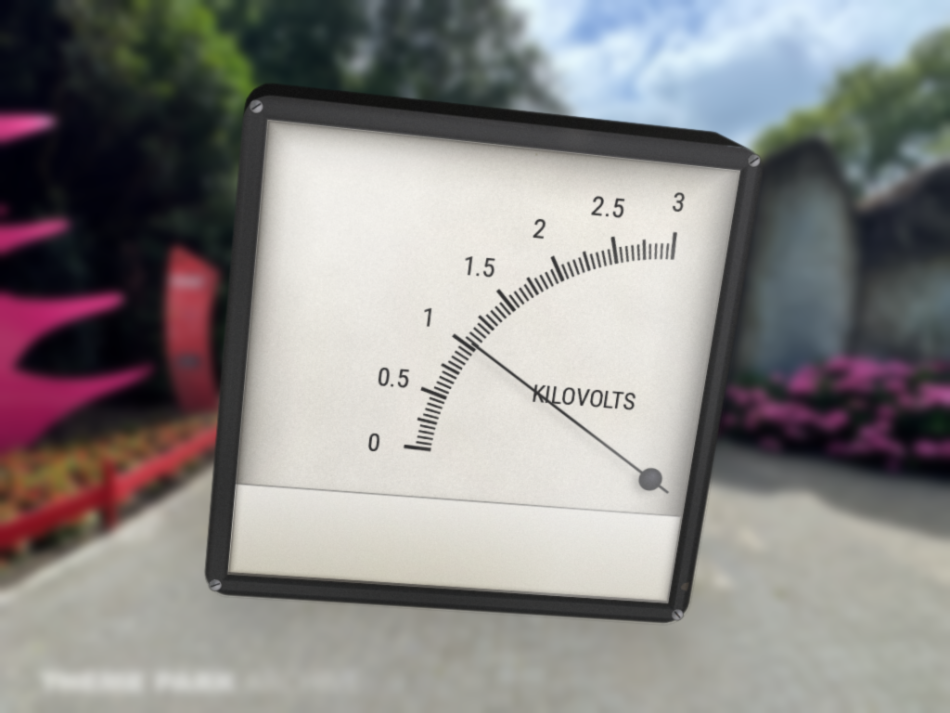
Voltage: {"value": 1.05, "unit": "kV"}
